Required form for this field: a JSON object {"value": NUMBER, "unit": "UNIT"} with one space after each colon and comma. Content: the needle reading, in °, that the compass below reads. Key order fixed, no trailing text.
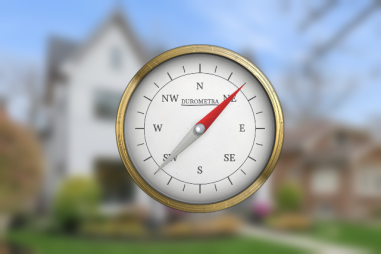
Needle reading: {"value": 45, "unit": "°"}
